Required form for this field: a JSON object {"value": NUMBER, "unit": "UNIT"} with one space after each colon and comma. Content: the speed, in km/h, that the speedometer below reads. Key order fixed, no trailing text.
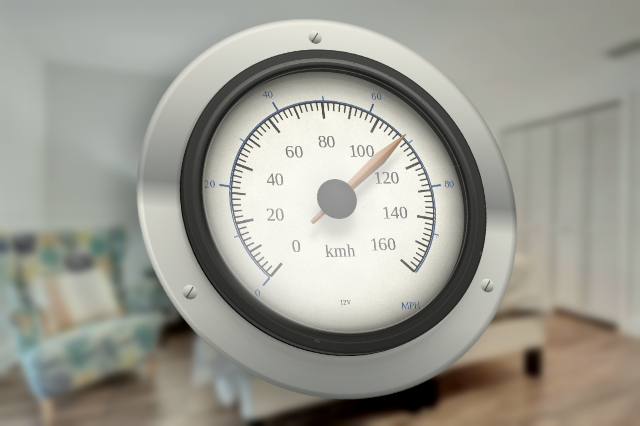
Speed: {"value": 110, "unit": "km/h"}
